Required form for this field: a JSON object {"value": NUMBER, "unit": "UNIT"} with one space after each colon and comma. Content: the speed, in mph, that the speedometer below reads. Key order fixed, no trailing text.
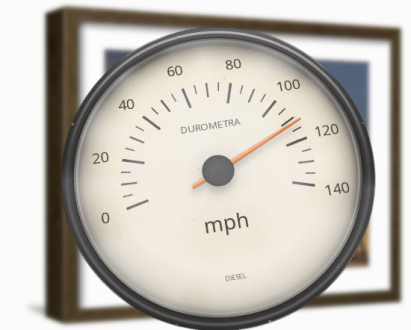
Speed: {"value": 112.5, "unit": "mph"}
